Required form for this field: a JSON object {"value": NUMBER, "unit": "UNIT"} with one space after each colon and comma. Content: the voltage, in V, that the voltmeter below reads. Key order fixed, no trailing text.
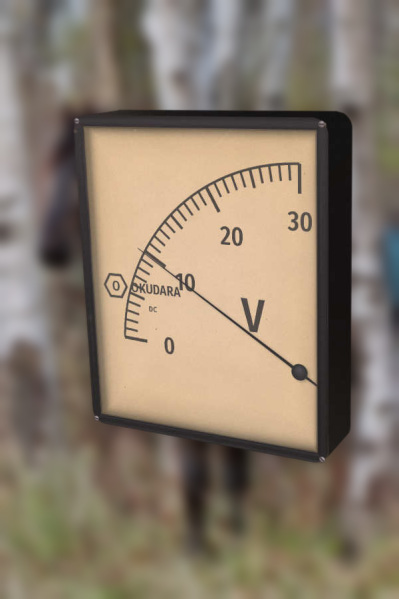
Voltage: {"value": 10, "unit": "V"}
